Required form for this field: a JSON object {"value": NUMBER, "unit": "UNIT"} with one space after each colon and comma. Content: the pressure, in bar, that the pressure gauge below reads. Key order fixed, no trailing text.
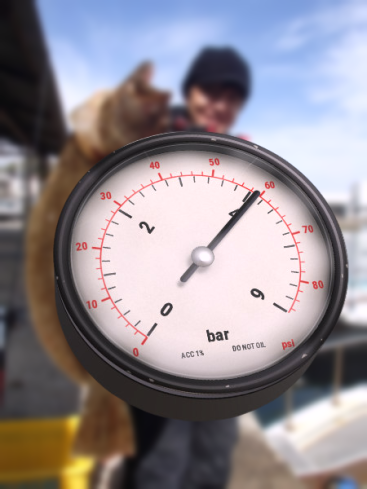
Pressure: {"value": 4.1, "unit": "bar"}
